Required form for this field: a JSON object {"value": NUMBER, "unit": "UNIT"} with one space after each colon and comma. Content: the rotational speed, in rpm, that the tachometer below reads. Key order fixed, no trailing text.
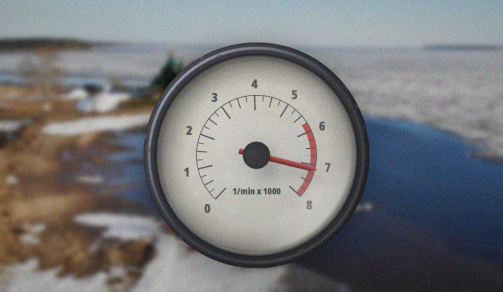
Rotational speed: {"value": 7125, "unit": "rpm"}
